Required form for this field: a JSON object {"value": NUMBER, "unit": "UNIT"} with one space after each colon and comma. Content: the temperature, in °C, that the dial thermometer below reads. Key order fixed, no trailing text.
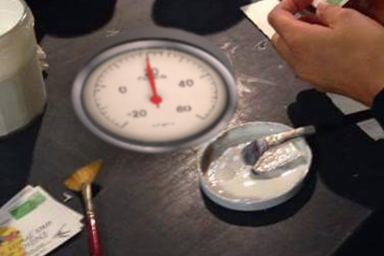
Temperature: {"value": 20, "unit": "°C"}
